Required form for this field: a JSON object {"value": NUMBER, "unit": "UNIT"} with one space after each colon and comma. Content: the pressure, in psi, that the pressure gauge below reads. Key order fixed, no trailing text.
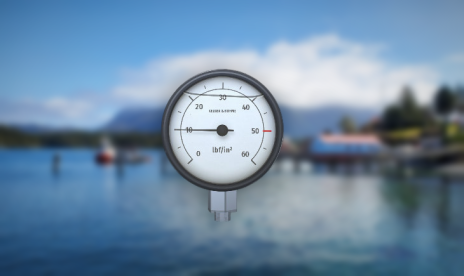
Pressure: {"value": 10, "unit": "psi"}
